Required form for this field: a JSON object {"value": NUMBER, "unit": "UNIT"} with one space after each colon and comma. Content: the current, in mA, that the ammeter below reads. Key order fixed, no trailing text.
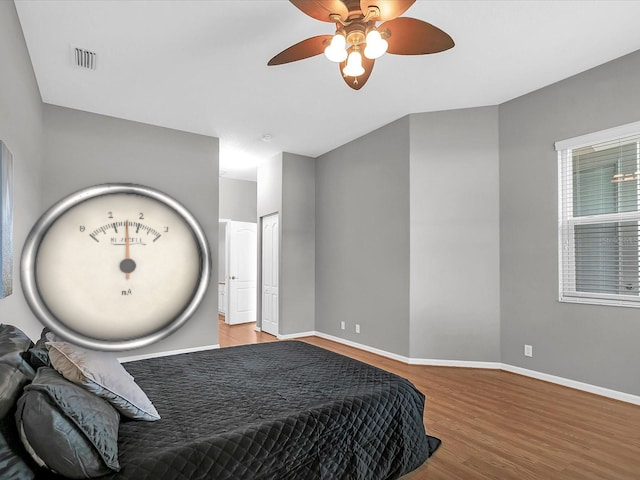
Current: {"value": 1.5, "unit": "mA"}
